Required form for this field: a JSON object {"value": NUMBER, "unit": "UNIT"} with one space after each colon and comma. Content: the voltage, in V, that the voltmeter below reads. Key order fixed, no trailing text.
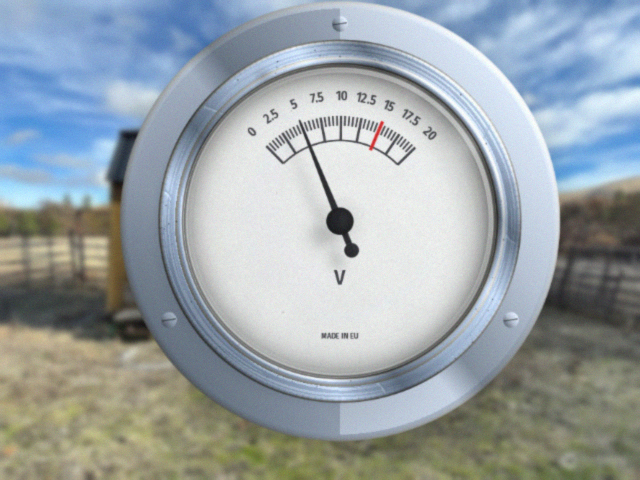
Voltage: {"value": 5, "unit": "V"}
